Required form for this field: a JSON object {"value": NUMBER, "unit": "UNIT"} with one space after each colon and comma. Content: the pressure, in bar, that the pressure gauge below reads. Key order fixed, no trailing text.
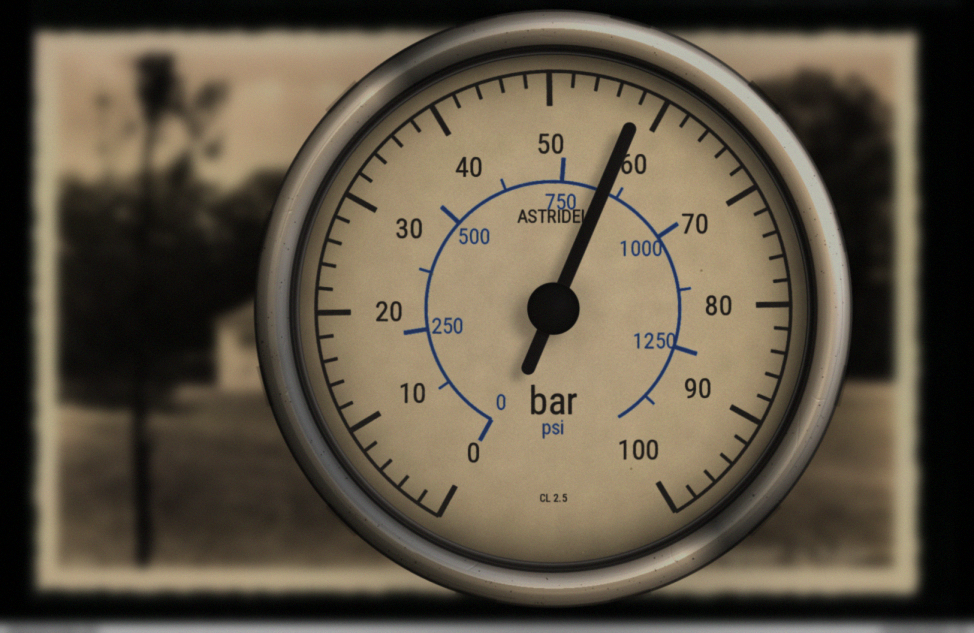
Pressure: {"value": 58, "unit": "bar"}
